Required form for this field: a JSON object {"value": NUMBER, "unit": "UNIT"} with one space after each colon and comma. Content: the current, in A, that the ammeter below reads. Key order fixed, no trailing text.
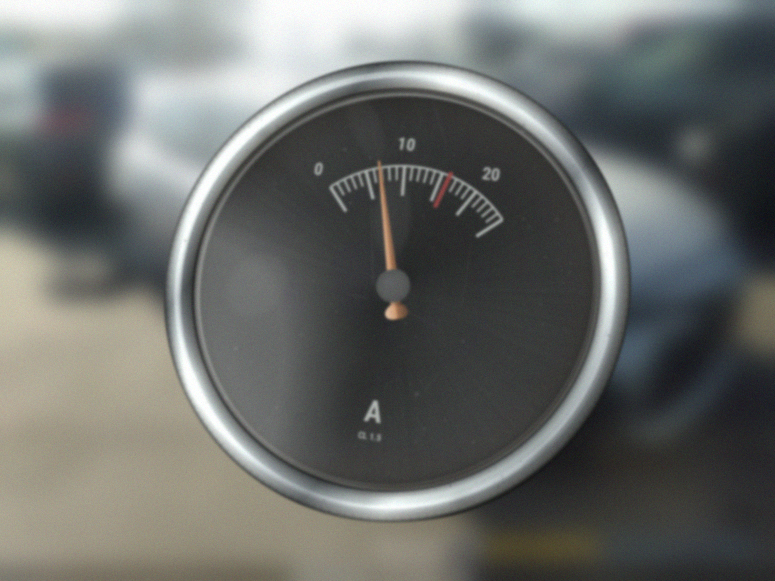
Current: {"value": 7, "unit": "A"}
